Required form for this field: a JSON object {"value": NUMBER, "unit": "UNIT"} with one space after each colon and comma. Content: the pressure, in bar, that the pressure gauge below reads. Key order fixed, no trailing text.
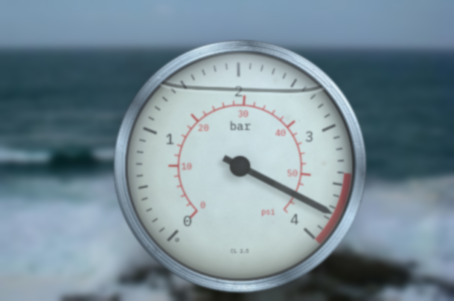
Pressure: {"value": 3.75, "unit": "bar"}
